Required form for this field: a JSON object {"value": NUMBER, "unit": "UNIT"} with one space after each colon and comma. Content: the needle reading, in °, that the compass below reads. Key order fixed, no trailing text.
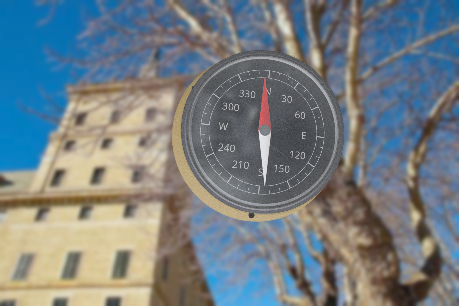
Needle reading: {"value": 355, "unit": "°"}
